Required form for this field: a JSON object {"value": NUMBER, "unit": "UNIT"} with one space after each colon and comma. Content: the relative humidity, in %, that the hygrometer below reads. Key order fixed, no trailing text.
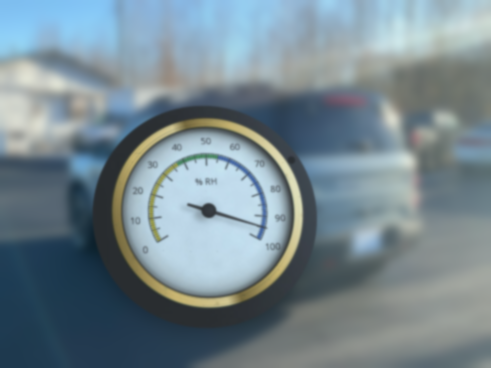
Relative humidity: {"value": 95, "unit": "%"}
